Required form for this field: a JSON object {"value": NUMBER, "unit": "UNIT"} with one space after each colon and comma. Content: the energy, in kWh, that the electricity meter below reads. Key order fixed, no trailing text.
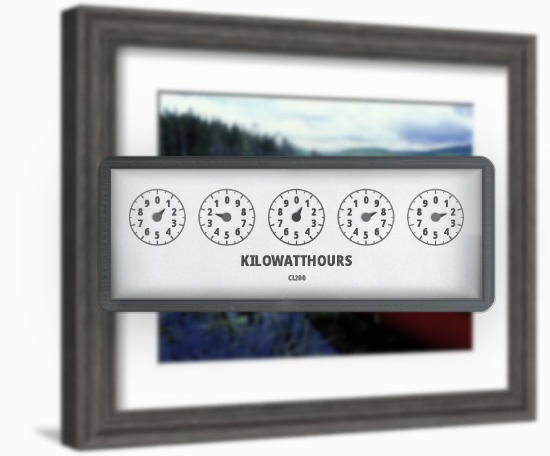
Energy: {"value": 12082, "unit": "kWh"}
